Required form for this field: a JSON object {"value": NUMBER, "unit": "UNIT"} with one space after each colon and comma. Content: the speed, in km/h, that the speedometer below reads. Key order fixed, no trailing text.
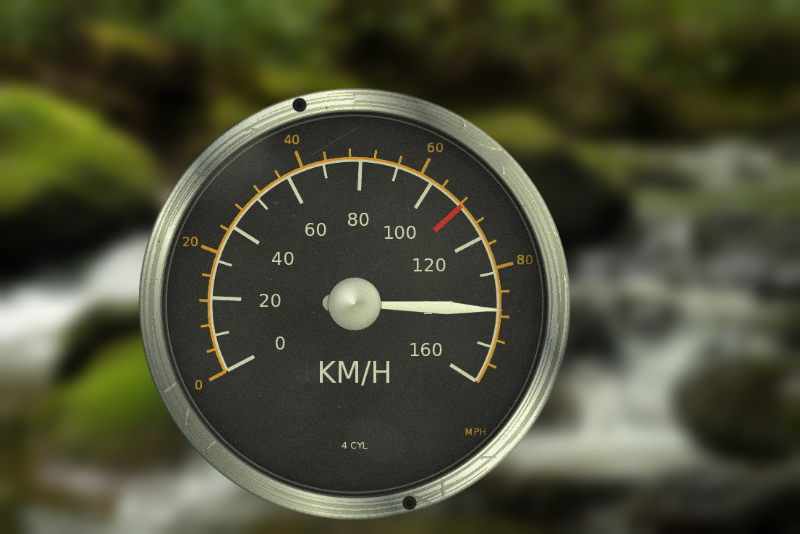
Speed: {"value": 140, "unit": "km/h"}
